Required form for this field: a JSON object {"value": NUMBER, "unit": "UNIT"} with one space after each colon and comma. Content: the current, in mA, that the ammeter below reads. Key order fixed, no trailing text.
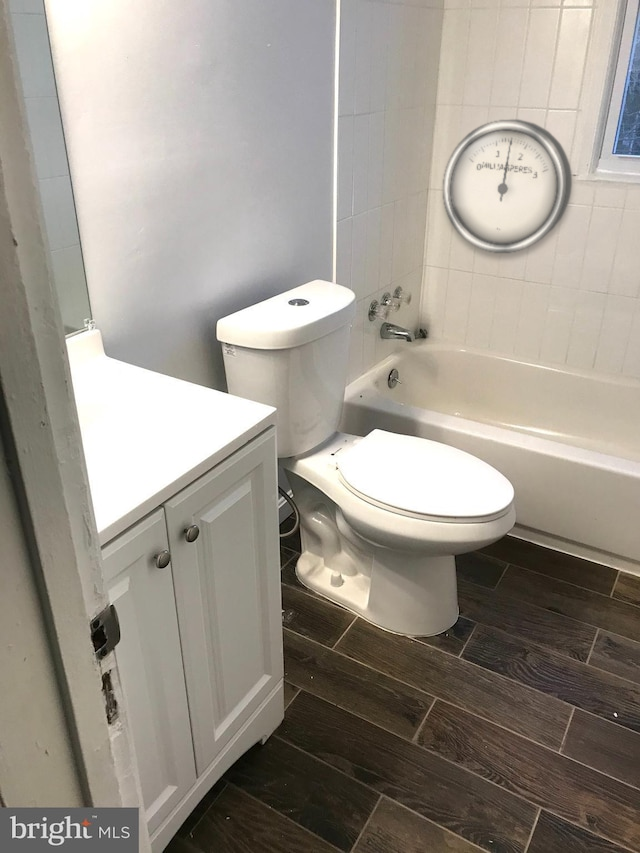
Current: {"value": 1.5, "unit": "mA"}
